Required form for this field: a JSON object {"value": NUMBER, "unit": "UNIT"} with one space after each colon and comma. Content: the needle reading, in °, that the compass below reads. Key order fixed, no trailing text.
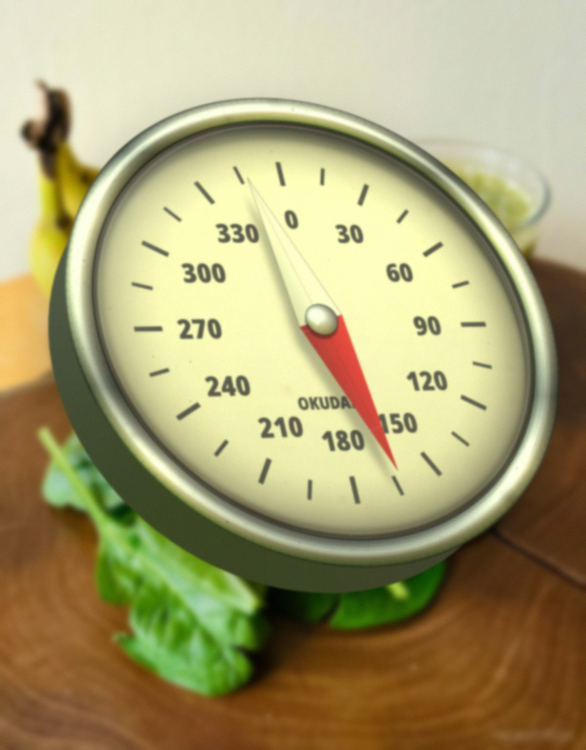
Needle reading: {"value": 165, "unit": "°"}
